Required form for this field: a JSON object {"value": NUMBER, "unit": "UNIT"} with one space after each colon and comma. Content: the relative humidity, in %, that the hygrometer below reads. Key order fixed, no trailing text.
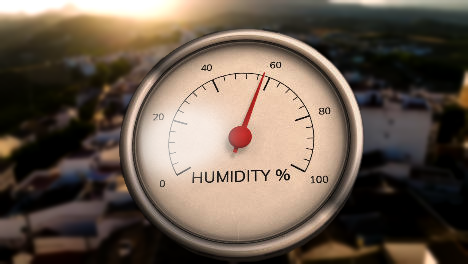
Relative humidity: {"value": 58, "unit": "%"}
